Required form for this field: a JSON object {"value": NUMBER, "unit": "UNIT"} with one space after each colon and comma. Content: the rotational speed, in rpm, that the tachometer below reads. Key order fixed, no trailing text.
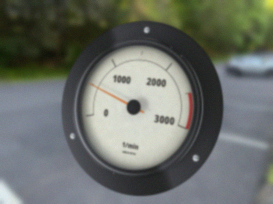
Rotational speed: {"value": 500, "unit": "rpm"}
